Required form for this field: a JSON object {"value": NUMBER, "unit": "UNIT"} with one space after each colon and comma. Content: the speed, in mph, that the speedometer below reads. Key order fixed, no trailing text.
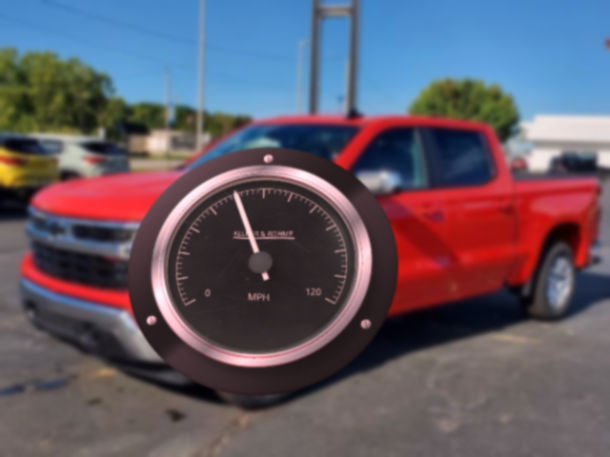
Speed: {"value": 50, "unit": "mph"}
